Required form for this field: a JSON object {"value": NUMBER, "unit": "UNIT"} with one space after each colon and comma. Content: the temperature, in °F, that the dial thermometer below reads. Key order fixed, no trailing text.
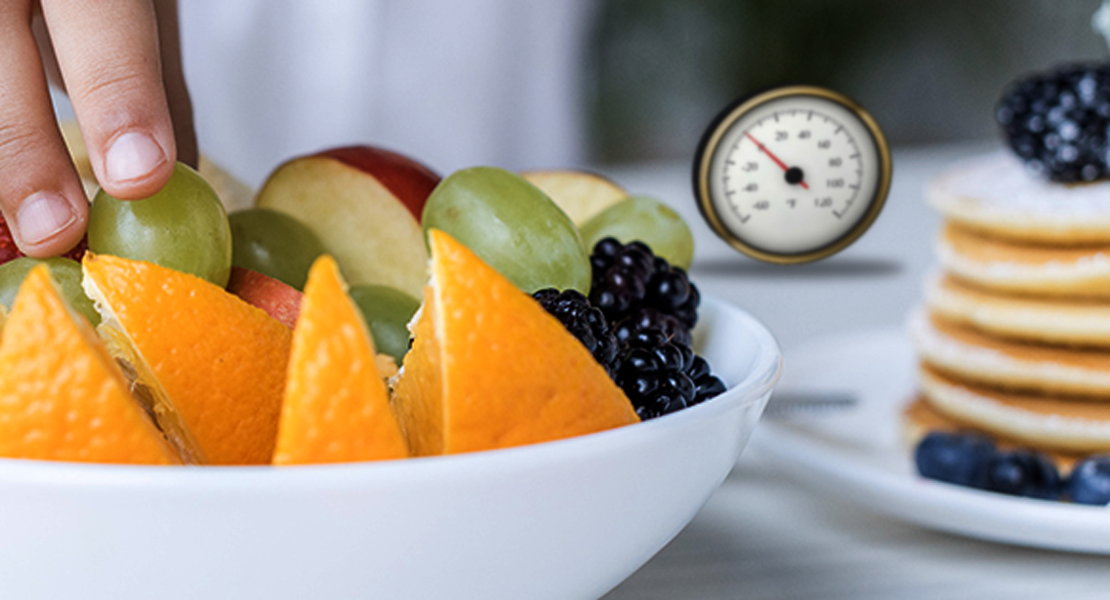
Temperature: {"value": 0, "unit": "°F"}
